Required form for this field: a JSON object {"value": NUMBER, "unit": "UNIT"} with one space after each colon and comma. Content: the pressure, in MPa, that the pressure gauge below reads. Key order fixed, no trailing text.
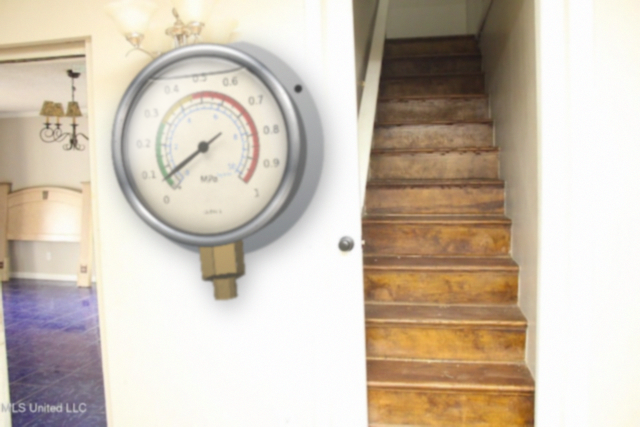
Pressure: {"value": 0.05, "unit": "MPa"}
